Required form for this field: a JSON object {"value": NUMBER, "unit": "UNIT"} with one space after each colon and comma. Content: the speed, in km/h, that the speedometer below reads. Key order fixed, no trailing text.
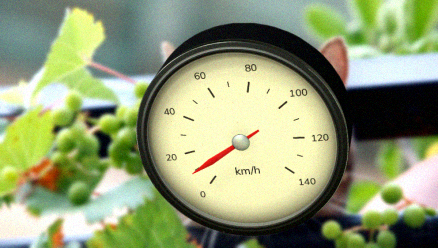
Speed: {"value": 10, "unit": "km/h"}
